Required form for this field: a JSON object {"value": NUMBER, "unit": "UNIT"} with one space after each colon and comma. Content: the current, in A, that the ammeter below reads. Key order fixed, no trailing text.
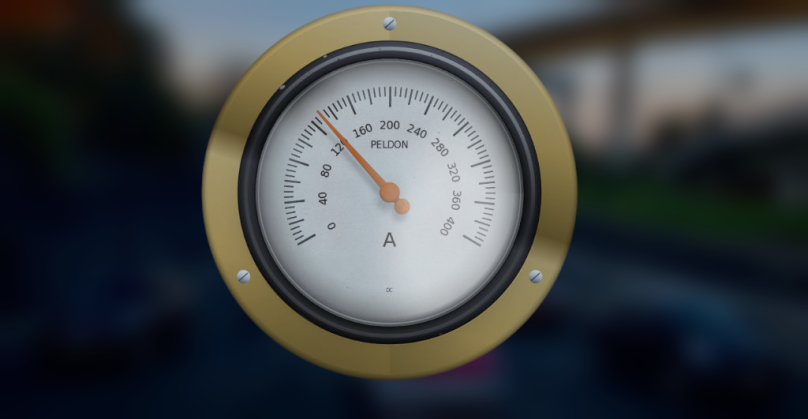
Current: {"value": 130, "unit": "A"}
